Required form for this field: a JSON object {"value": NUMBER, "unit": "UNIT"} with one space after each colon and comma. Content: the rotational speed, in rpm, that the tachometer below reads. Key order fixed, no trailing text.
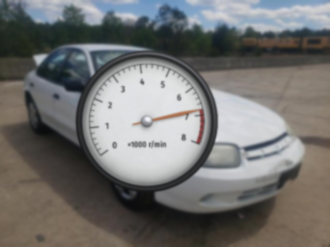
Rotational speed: {"value": 6800, "unit": "rpm"}
